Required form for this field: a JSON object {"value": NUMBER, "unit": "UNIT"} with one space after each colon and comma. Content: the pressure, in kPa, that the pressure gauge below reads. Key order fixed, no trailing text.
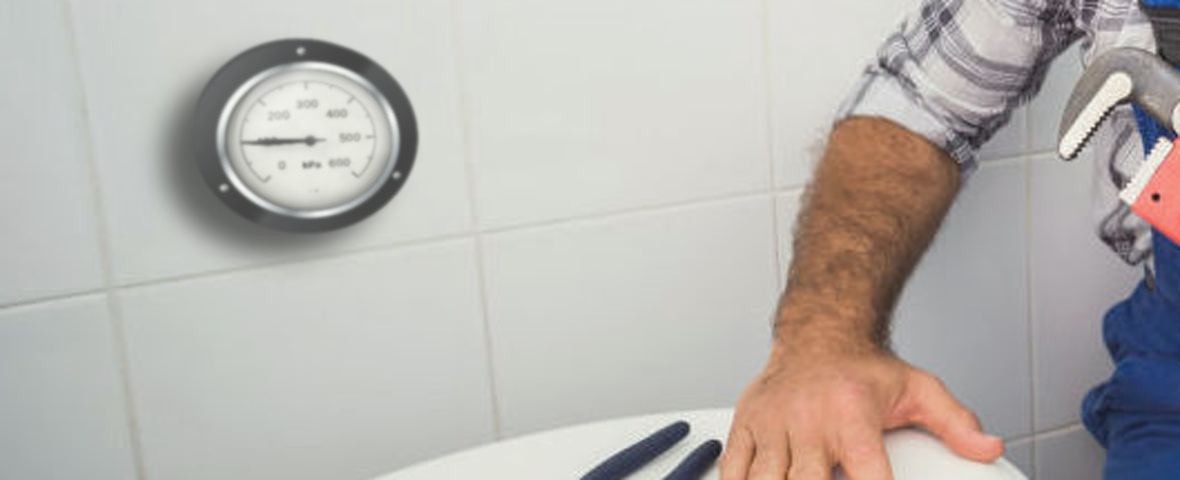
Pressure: {"value": 100, "unit": "kPa"}
